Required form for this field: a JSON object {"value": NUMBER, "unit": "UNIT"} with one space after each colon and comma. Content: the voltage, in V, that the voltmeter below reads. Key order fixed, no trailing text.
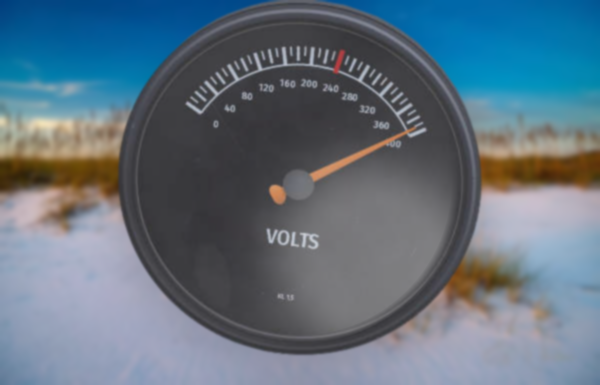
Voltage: {"value": 390, "unit": "V"}
